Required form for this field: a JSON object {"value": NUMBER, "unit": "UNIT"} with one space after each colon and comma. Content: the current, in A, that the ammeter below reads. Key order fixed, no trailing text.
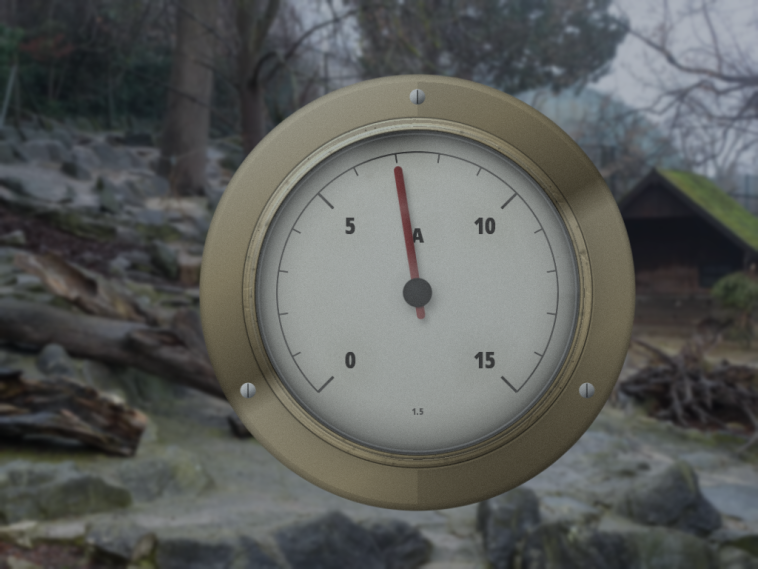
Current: {"value": 7, "unit": "A"}
